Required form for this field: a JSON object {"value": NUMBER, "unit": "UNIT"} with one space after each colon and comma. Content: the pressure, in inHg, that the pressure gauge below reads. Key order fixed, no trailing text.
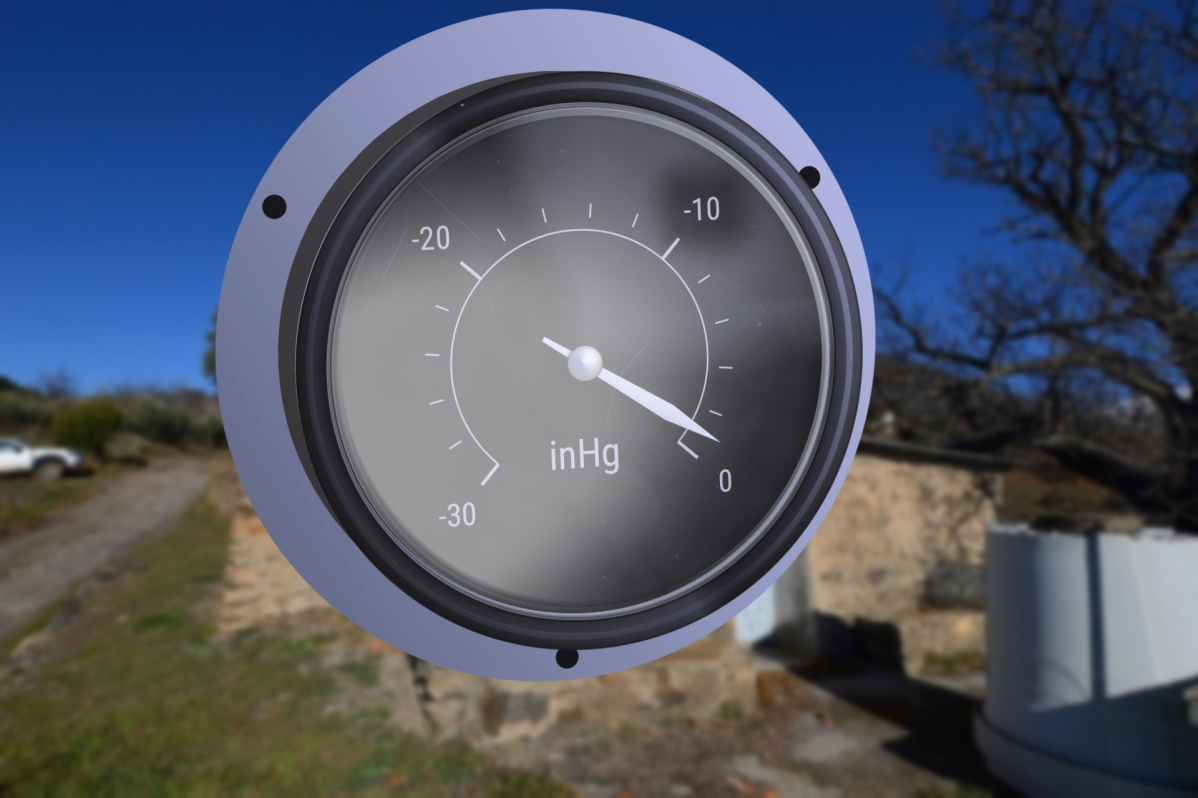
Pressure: {"value": -1, "unit": "inHg"}
